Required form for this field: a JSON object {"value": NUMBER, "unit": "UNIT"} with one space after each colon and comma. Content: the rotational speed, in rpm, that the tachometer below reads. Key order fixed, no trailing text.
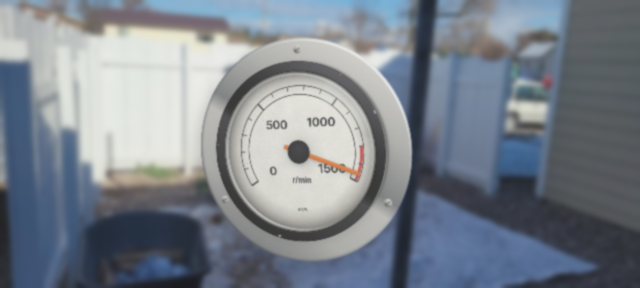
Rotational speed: {"value": 1450, "unit": "rpm"}
